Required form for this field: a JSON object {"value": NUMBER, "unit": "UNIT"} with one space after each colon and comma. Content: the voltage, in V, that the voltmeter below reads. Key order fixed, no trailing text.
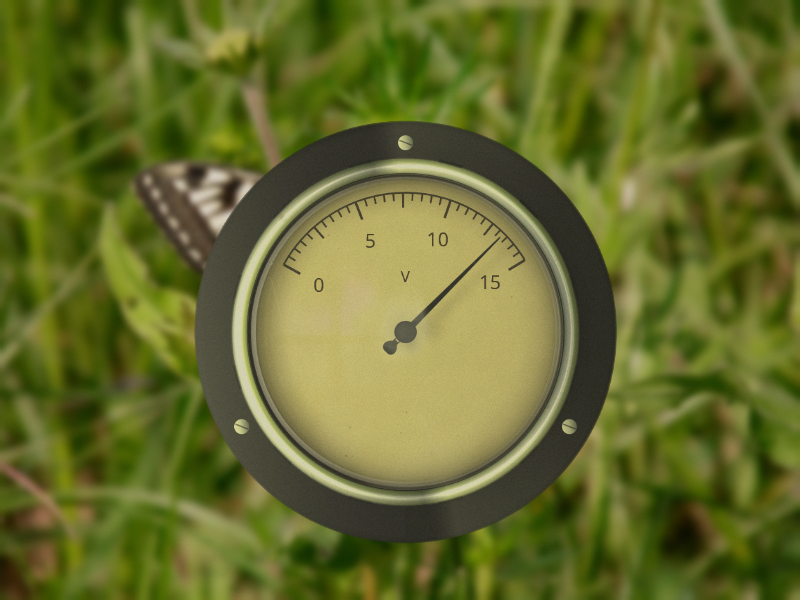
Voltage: {"value": 13.25, "unit": "V"}
